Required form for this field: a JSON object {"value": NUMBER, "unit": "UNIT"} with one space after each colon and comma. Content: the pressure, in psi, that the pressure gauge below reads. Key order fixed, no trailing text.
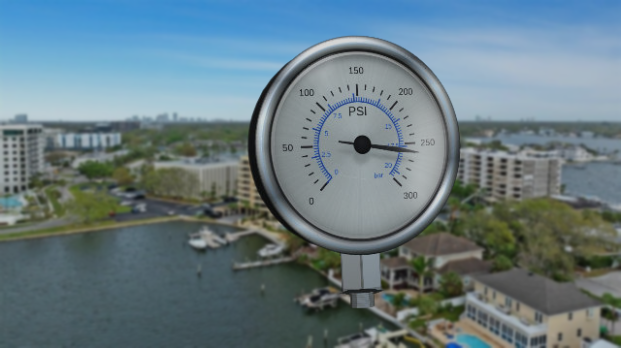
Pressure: {"value": 260, "unit": "psi"}
